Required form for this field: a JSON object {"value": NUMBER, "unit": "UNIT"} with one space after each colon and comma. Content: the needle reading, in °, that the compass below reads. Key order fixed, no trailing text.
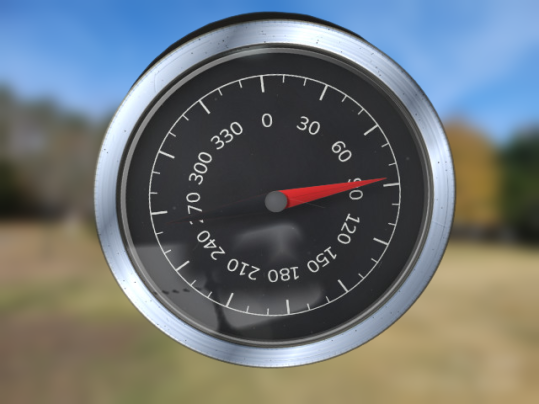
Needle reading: {"value": 85, "unit": "°"}
